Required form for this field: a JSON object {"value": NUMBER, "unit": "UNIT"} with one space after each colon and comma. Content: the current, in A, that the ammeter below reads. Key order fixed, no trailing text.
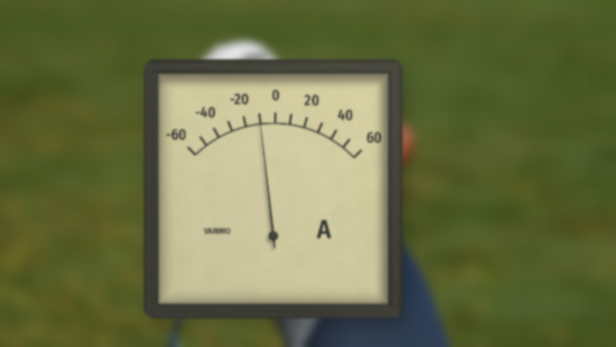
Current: {"value": -10, "unit": "A"}
